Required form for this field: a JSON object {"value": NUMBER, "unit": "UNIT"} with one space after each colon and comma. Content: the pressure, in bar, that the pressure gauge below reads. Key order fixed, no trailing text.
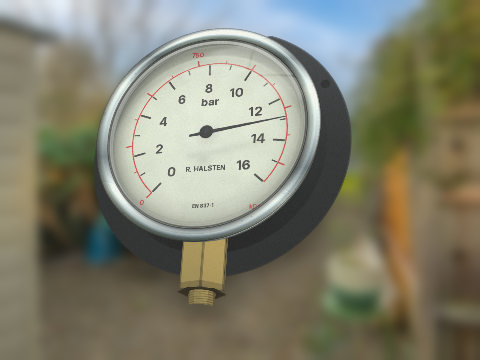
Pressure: {"value": 13, "unit": "bar"}
